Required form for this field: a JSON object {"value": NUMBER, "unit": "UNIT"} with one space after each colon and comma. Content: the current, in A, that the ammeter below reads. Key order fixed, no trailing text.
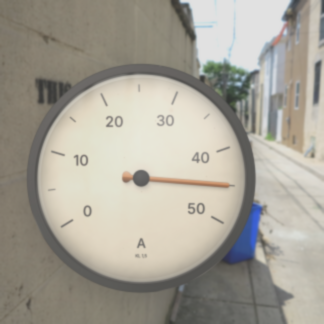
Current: {"value": 45, "unit": "A"}
